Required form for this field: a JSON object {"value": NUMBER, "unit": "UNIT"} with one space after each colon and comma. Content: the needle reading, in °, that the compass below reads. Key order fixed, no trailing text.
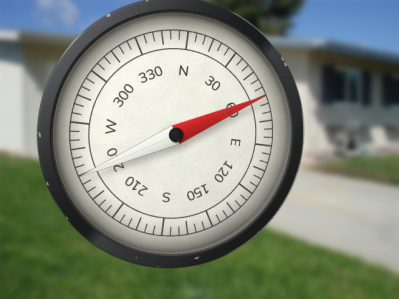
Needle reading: {"value": 60, "unit": "°"}
